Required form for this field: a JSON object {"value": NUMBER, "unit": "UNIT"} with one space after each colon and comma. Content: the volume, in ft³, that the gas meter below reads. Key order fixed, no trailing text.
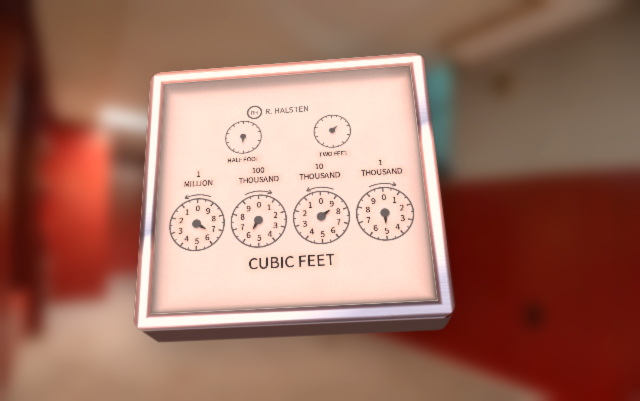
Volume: {"value": 658500, "unit": "ft³"}
